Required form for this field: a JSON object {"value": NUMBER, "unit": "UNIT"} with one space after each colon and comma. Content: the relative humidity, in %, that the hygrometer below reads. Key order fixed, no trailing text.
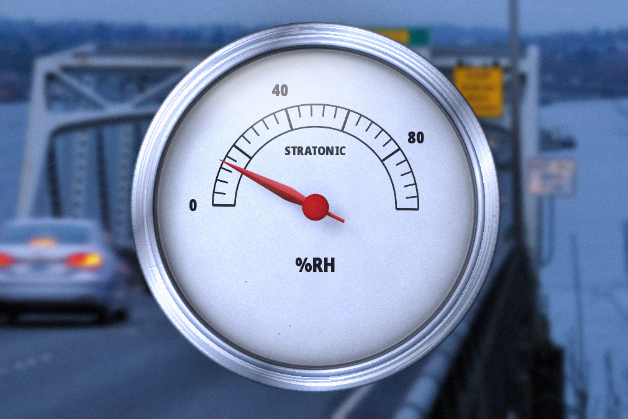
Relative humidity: {"value": 14, "unit": "%"}
